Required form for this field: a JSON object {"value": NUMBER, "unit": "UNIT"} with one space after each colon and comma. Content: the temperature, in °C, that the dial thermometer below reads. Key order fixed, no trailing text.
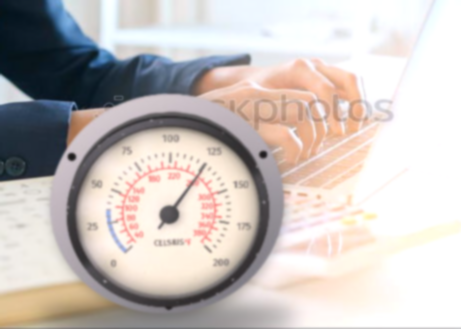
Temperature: {"value": 125, "unit": "°C"}
